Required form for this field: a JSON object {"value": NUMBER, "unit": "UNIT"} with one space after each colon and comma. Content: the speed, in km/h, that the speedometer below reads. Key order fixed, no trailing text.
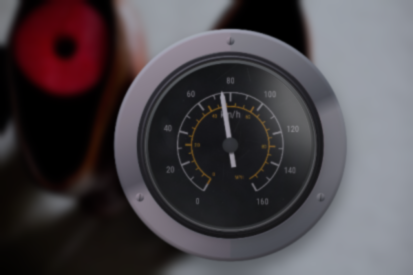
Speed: {"value": 75, "unit": "km/h"}
